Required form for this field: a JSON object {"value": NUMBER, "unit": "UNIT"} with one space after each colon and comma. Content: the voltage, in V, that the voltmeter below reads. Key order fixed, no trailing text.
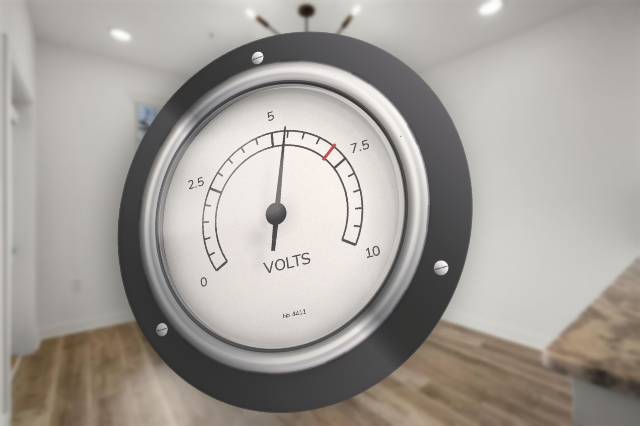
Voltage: {"value": 5.5, "unit": "V"}
